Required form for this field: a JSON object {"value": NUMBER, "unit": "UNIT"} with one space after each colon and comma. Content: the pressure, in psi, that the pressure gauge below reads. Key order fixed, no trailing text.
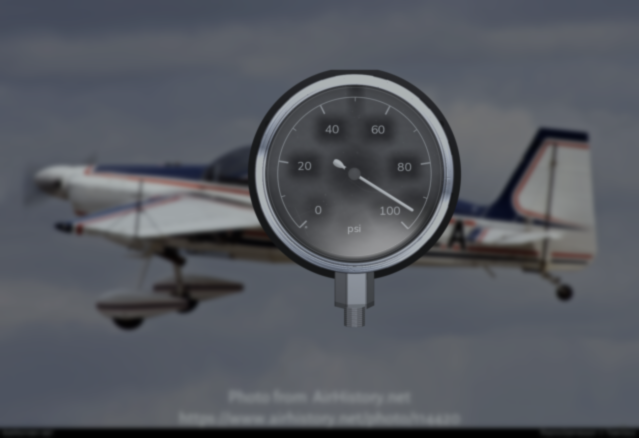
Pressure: {"value": 95, "unit": "psi"}
